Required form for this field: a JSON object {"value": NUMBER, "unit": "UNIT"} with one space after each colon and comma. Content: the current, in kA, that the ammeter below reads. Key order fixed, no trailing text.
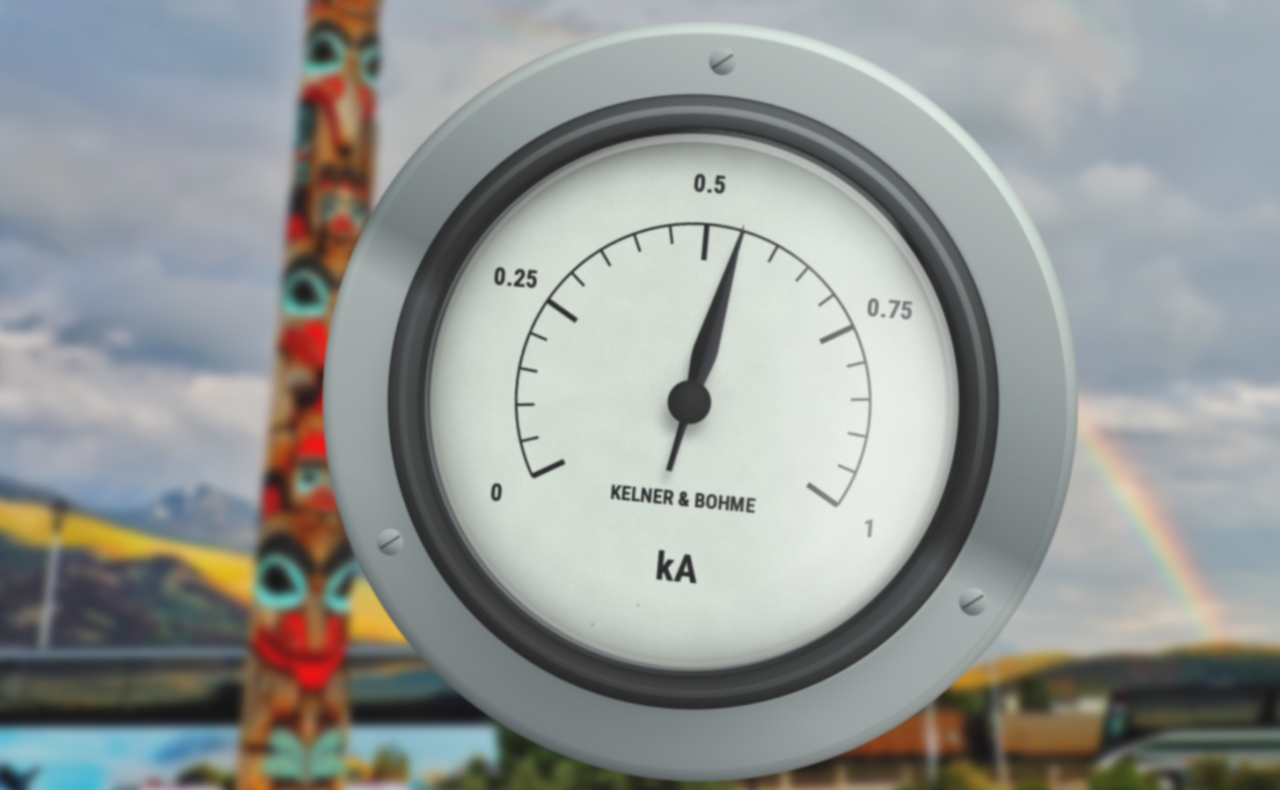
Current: {"value": 0.55, "unit": "kA"}
